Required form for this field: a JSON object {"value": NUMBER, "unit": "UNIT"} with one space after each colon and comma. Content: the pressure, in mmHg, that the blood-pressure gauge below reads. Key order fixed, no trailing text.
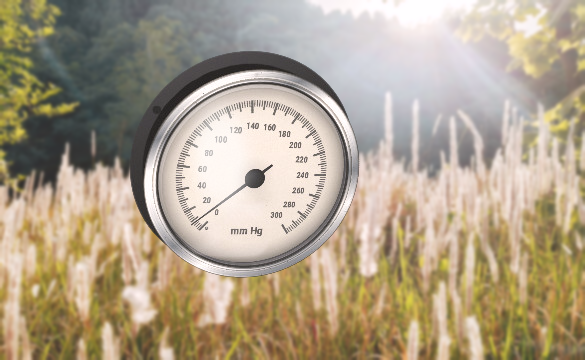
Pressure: {"value": 10, "unit": "mmHg"}
